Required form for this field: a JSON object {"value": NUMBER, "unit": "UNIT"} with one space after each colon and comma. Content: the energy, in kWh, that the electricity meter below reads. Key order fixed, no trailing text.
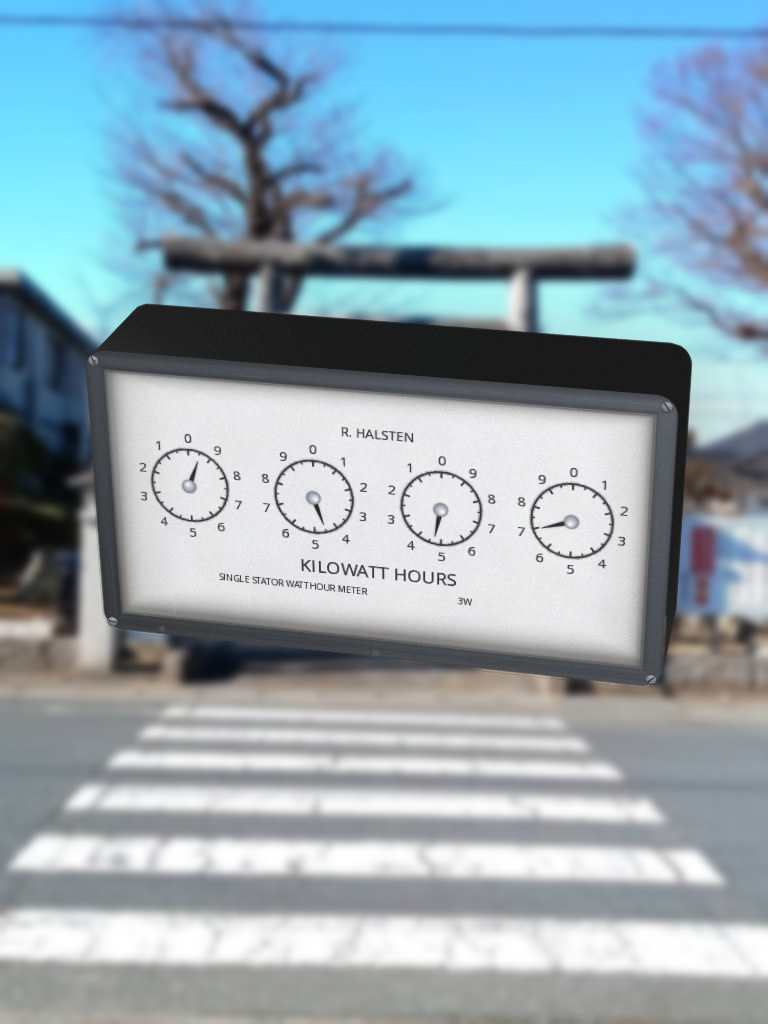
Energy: {"value": 9447, "unit": "kWh"}
